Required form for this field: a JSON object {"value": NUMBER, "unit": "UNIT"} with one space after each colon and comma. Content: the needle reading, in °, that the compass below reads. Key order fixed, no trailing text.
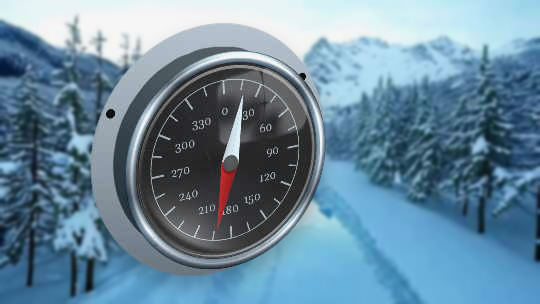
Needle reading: {"value": 195, "unit": "°"}
